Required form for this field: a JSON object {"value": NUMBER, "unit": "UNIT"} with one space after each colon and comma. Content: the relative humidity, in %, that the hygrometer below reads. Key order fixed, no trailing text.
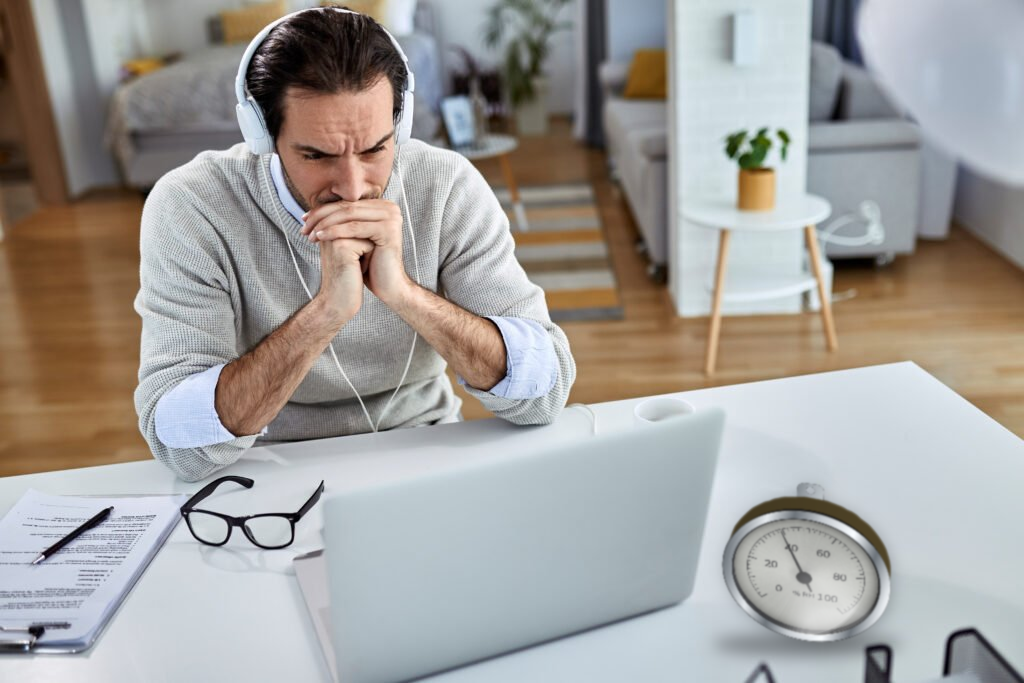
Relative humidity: {"value": 40, "unit": "%"}
